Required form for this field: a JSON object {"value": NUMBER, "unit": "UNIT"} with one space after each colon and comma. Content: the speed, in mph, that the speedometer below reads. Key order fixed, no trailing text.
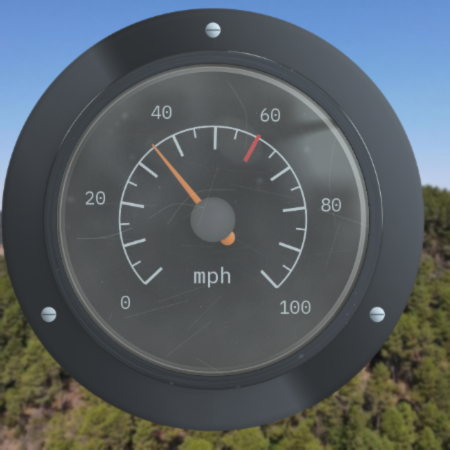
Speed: {"value": 35, "unit": "mph"}
